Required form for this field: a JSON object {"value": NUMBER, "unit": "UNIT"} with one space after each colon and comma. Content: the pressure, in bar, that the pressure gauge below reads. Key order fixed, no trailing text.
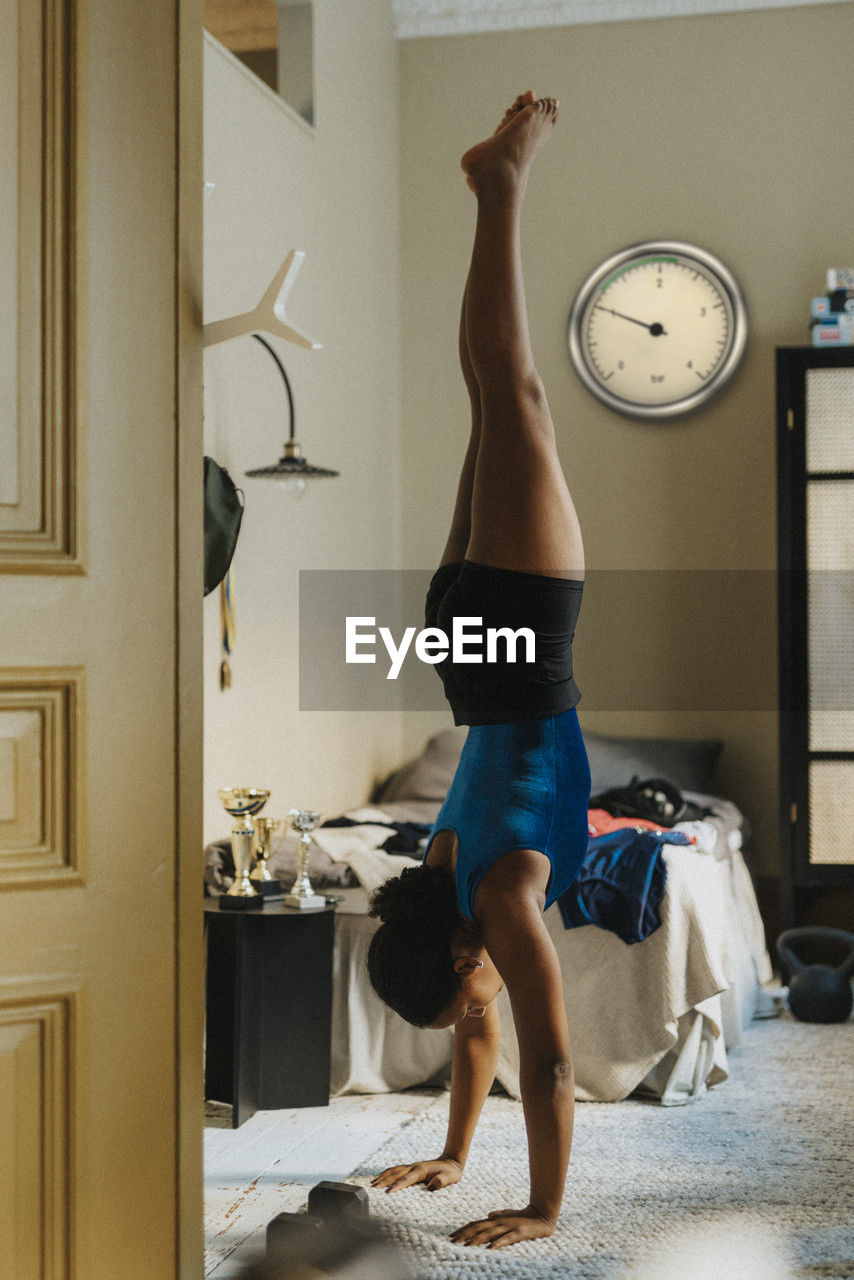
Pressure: {"value": 1, "unit": "bar"}
